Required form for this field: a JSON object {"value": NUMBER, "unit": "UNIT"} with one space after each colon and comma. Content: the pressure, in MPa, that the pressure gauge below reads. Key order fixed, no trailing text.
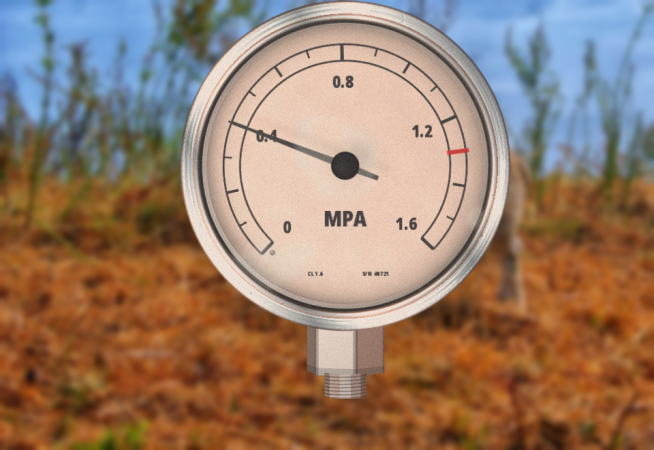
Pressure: {"value": 0.4, "unit": "MPa"}
